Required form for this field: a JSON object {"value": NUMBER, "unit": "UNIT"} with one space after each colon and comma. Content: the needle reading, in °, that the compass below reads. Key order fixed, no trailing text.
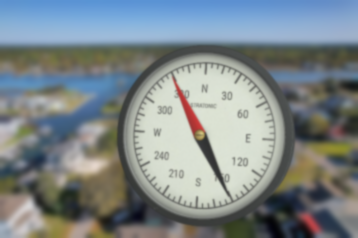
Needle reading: {"value": 330, "unit": "°"}
